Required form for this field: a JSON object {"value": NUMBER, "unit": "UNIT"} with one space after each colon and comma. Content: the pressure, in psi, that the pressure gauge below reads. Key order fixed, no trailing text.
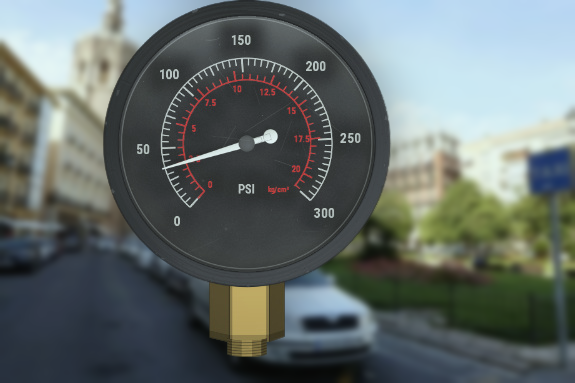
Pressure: {"value": 35, "unit": "psi"}
